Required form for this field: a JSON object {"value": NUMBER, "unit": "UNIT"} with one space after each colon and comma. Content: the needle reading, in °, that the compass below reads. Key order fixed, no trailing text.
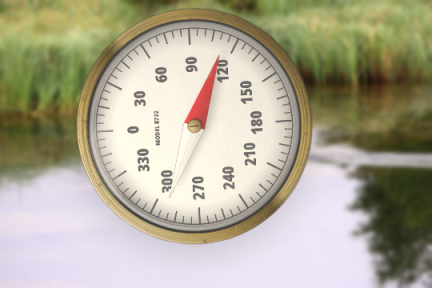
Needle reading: {"value": 112.5, "unit": "°"}
